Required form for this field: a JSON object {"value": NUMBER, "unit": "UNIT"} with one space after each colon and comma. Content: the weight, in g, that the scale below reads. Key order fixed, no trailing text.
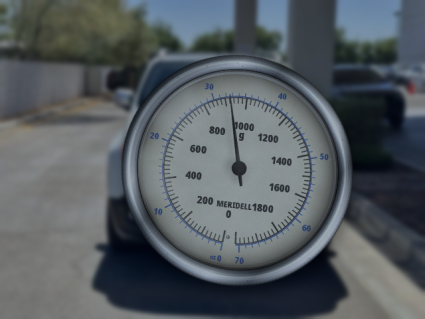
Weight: {"value": 920, "unit": "g"}
